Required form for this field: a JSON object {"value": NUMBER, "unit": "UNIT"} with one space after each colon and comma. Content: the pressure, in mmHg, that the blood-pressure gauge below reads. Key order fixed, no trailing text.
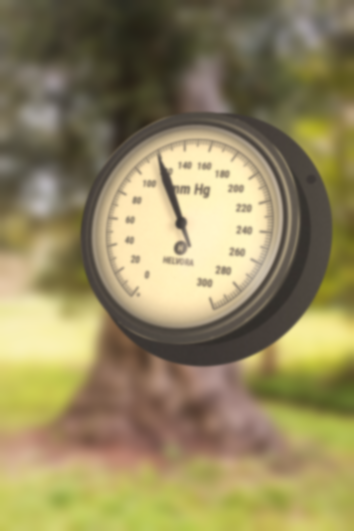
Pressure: {"value": 120, "unit": "mmHg"}
